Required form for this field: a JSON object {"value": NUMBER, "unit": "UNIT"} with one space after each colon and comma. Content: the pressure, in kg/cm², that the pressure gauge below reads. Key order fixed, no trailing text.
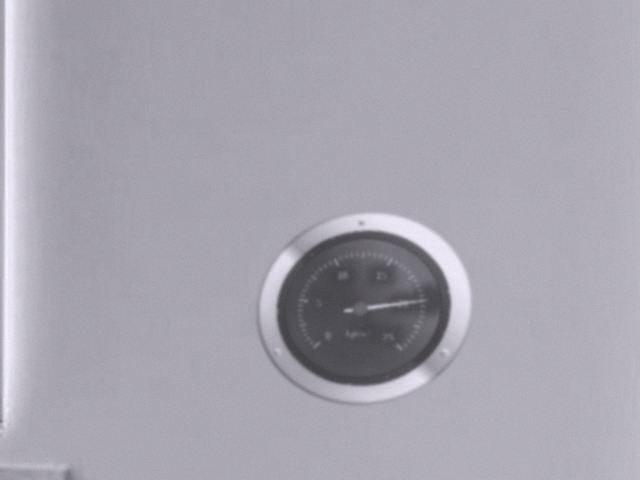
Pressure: {"value": 20, "unit": "kg/cm²"}
